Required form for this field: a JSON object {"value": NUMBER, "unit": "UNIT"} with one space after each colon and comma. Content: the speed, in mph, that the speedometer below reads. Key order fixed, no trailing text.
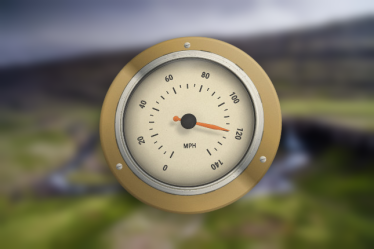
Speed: {"value": 120, "unit": "mph"}
